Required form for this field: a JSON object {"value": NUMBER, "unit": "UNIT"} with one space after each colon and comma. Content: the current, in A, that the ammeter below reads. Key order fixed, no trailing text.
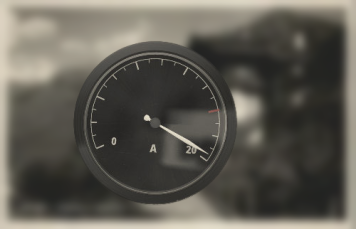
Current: {"value": 19.5, "unit": "A"}
